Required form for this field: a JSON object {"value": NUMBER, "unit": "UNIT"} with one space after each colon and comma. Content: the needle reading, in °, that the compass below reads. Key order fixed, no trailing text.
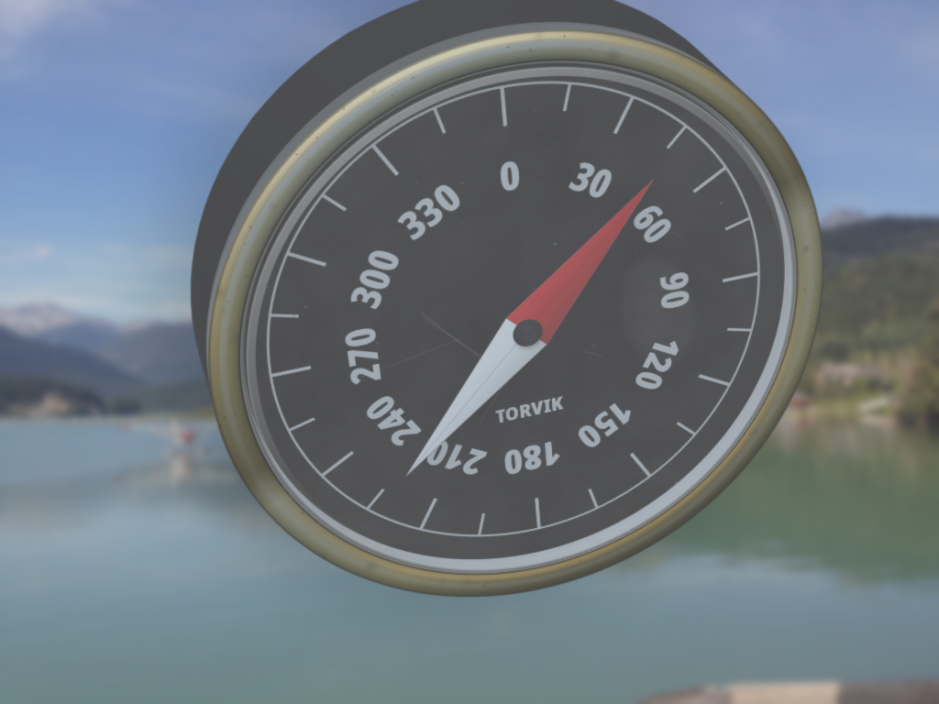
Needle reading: {"value": 45, "unit": "°"}
